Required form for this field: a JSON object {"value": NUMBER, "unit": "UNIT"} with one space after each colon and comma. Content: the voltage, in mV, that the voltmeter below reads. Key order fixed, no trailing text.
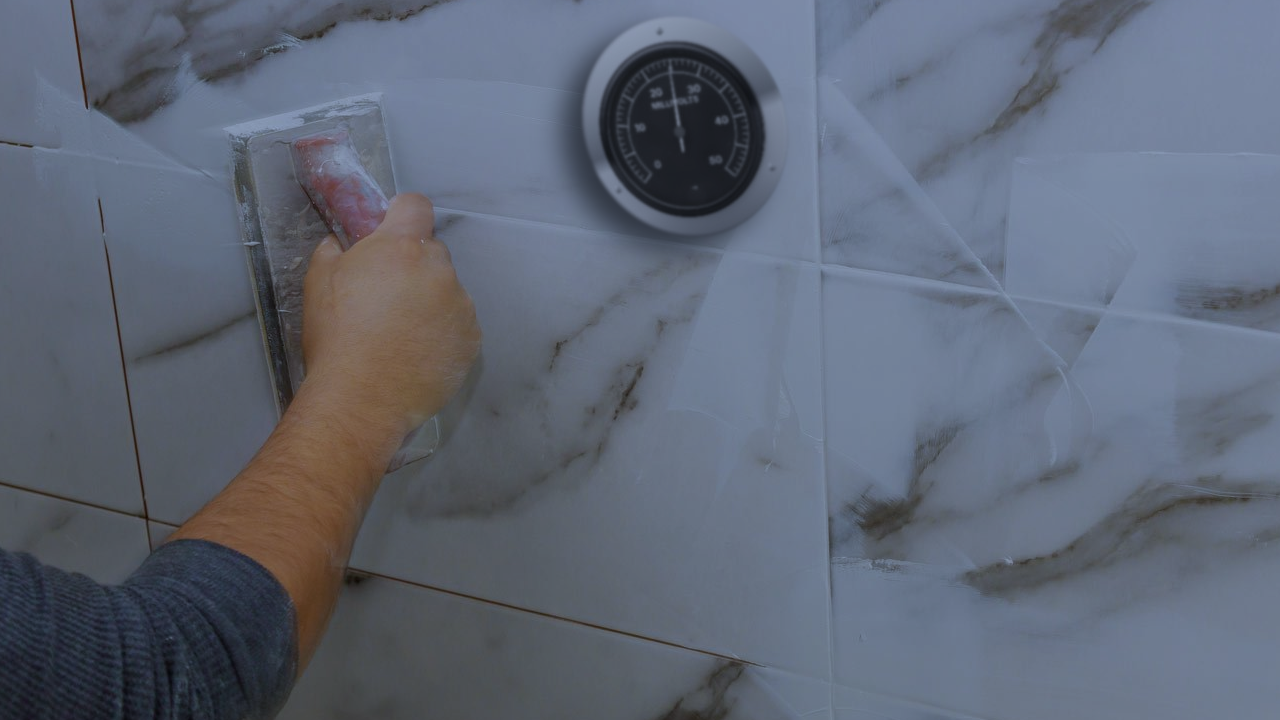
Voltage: {"value": 25, "unit": "mV"}
